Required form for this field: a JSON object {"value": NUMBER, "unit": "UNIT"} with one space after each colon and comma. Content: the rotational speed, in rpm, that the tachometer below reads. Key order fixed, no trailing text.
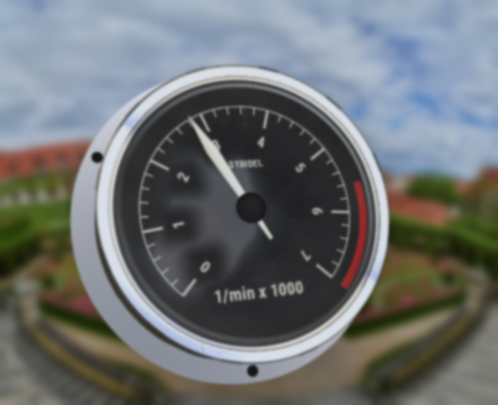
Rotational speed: {"value": 2800, "unit": "rpm"}
